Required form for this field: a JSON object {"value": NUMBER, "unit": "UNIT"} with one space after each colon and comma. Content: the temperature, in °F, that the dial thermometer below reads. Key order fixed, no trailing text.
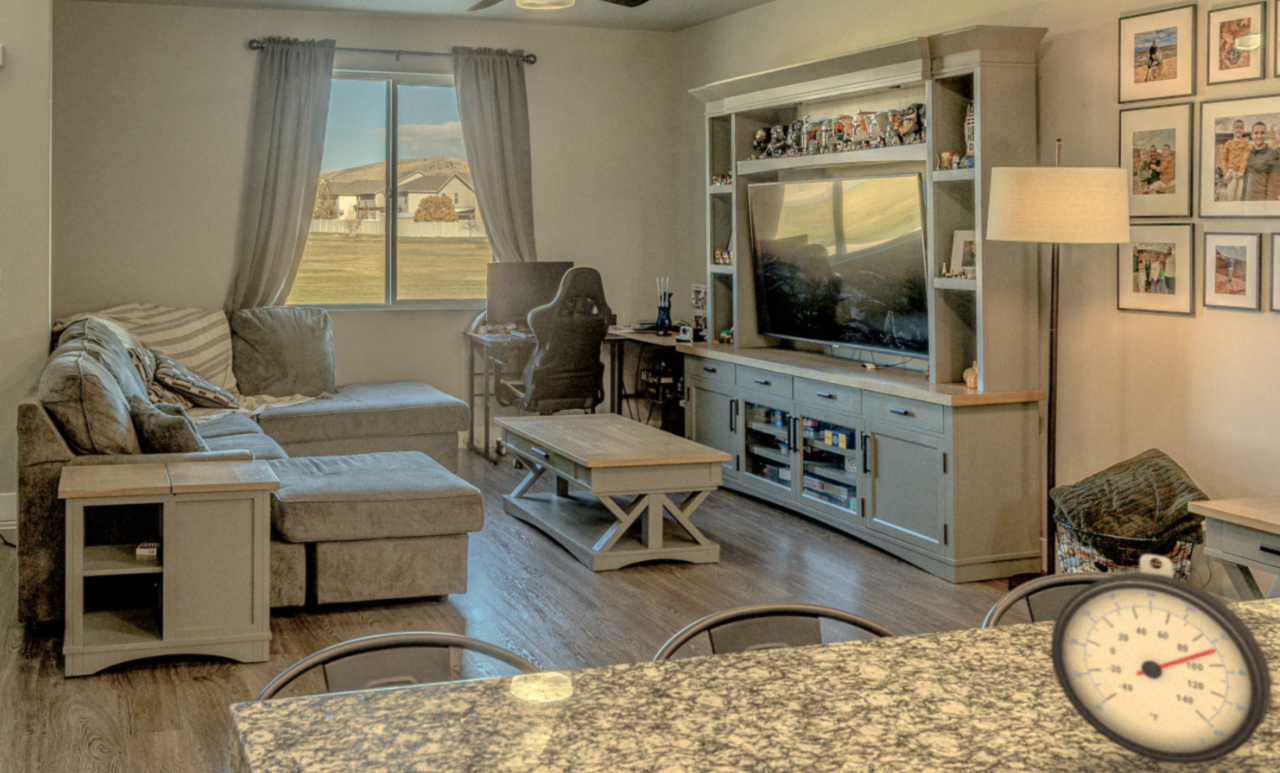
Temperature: {"value": 90, "unit": "°F"}
